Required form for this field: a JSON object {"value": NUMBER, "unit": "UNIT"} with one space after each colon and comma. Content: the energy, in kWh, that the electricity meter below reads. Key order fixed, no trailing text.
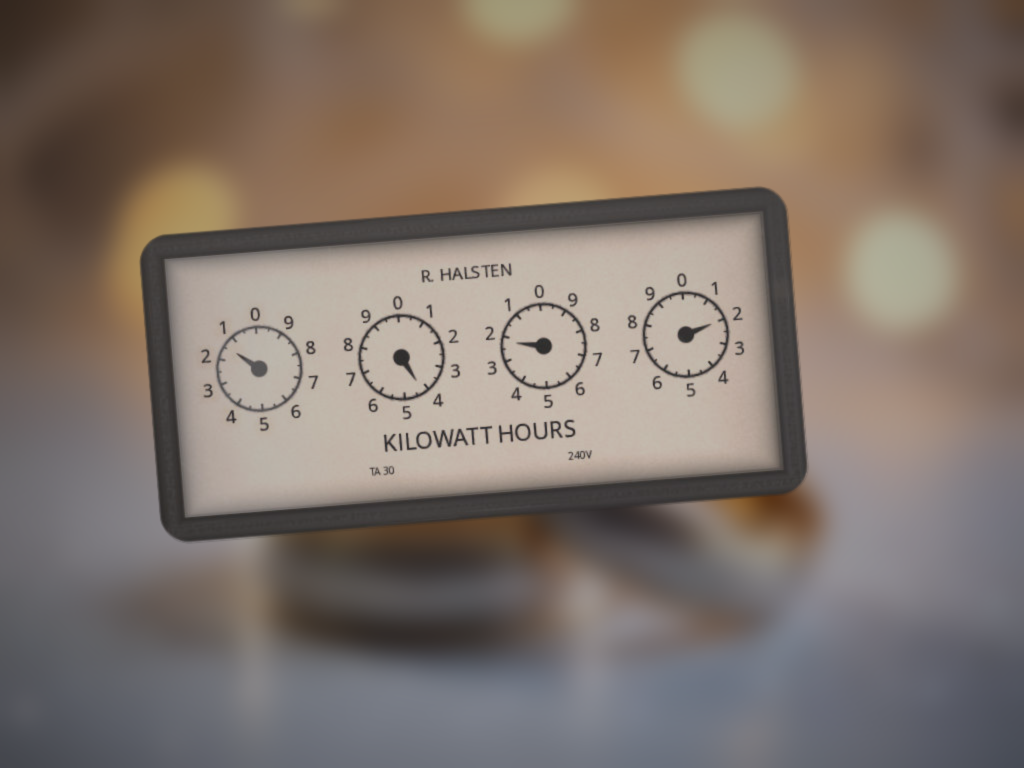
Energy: {"value": 1422, "unit": "kWh"}
